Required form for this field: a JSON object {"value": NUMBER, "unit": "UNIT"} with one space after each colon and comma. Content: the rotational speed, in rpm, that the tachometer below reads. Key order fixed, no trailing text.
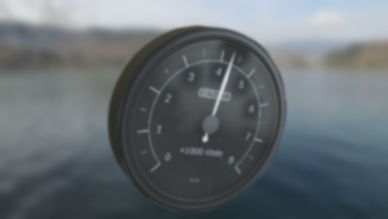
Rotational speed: {"value": 4250, "unit": "rpm"}
